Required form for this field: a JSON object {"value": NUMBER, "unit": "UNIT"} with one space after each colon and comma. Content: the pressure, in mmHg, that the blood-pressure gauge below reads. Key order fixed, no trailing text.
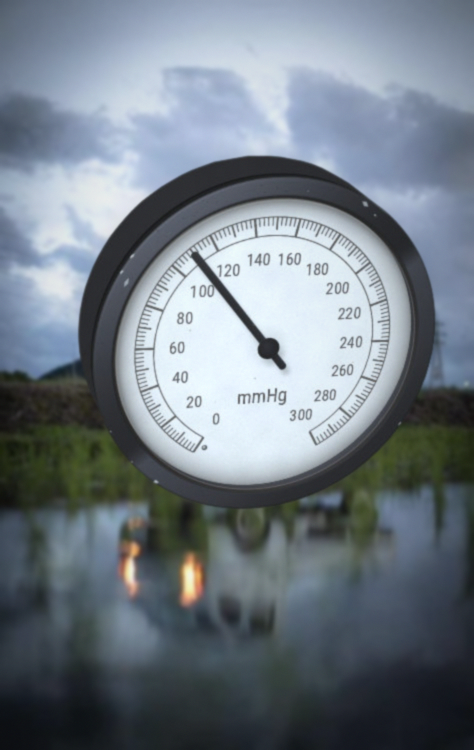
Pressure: {"value": 110, "unit": "mmHg"}
